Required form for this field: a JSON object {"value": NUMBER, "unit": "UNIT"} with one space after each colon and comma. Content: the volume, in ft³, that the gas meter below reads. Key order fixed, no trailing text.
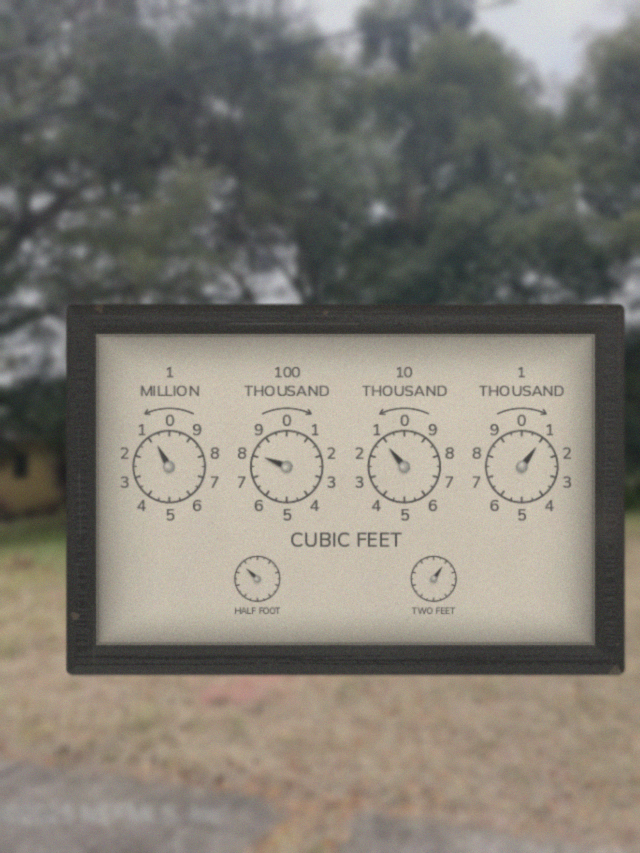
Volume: {"value": 81100, "unit": "ft³"}
